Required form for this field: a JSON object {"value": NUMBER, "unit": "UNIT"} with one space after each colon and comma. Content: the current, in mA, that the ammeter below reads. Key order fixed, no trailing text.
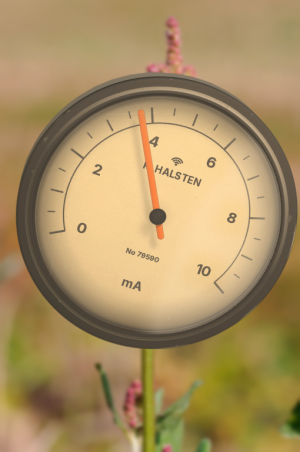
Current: {"value": 3.75, "unit": "mA"}
